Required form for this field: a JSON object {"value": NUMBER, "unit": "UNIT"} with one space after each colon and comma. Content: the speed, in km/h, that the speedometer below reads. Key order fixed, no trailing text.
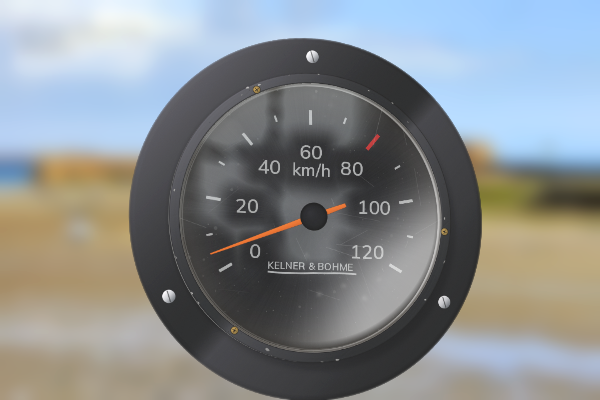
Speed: {"value": 5, "unit": "km/h"}
